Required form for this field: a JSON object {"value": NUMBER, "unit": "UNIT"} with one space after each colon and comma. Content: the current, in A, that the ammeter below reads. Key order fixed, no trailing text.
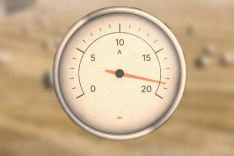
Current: {"value": 18.5, "unit": "A"}
